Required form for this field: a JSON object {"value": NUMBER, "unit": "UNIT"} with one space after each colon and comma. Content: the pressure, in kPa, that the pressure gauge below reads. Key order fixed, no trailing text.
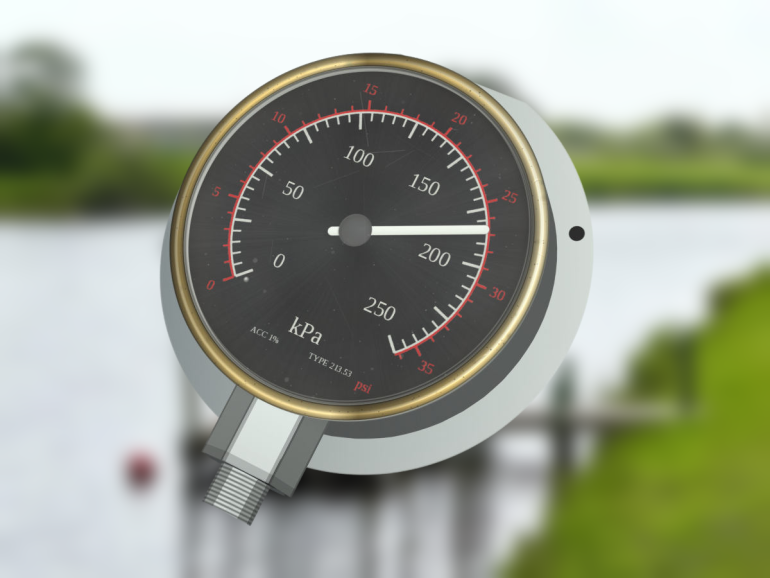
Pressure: {"value": 185, "unit": "kPa"}
